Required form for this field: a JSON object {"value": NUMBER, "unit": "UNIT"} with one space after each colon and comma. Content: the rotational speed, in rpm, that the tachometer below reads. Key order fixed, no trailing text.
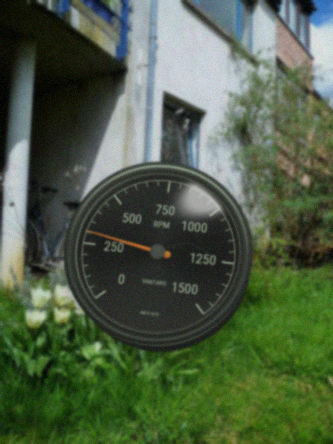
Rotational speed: {"value": 300, "unit": "rpm"}
